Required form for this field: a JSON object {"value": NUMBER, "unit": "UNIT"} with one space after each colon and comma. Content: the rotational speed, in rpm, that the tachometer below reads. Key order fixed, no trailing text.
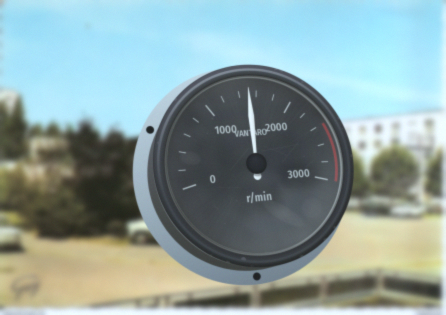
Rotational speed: {"value": 1500, "unit": "rpm"}
